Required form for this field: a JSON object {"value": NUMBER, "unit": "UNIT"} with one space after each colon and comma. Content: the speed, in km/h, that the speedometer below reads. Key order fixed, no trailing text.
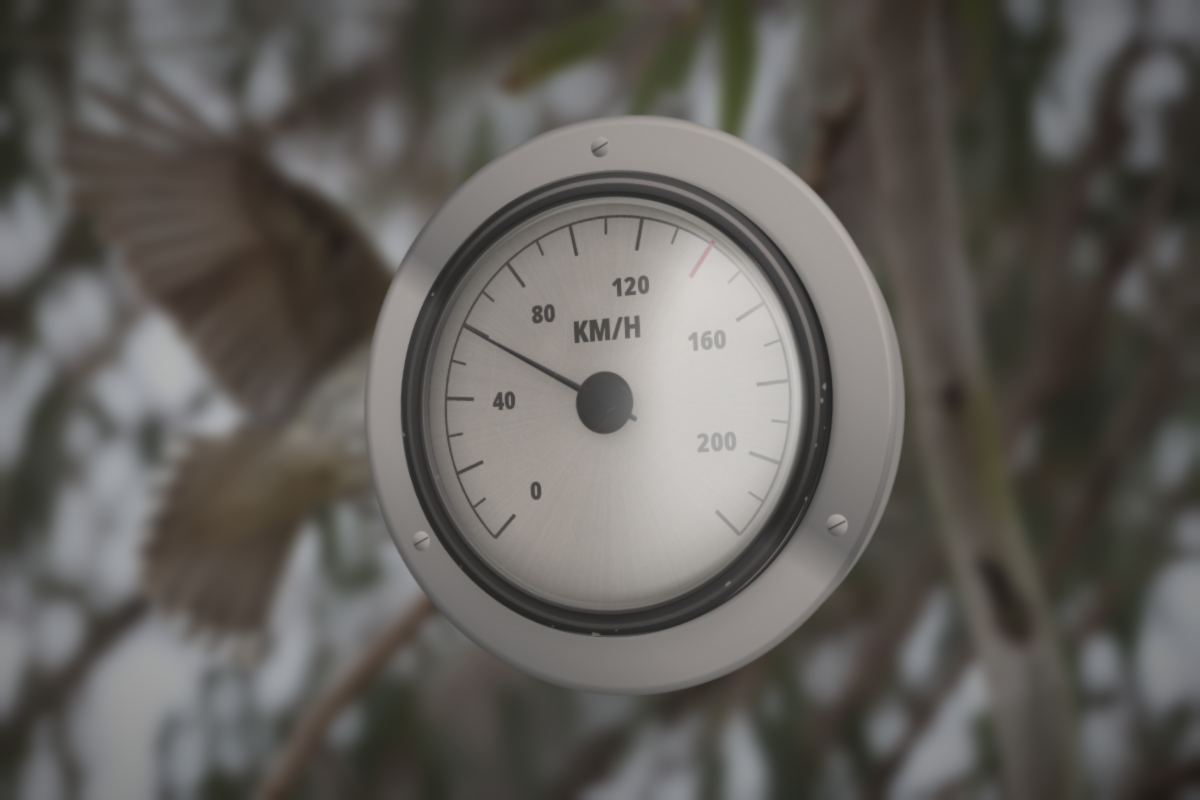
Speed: {"value": 60, "unit": "km/h"}
